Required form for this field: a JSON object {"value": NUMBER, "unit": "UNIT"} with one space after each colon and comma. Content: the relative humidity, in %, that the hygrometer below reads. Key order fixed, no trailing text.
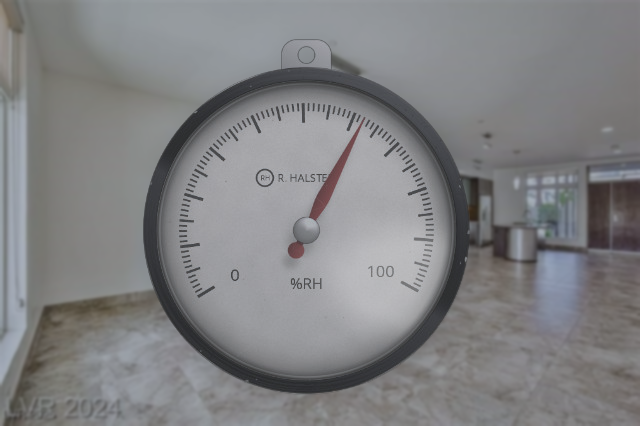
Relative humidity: {"value": 62, "unit": "%"}
